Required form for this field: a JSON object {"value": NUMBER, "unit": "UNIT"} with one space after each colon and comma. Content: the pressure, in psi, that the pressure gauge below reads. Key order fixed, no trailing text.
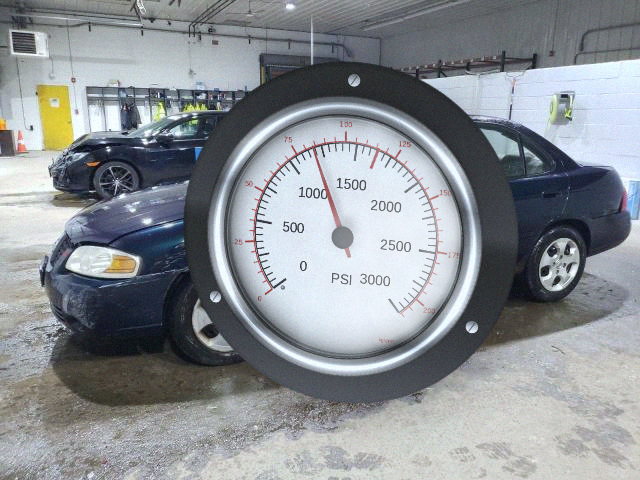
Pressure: {"value": 1200, "unit": "psi"}
